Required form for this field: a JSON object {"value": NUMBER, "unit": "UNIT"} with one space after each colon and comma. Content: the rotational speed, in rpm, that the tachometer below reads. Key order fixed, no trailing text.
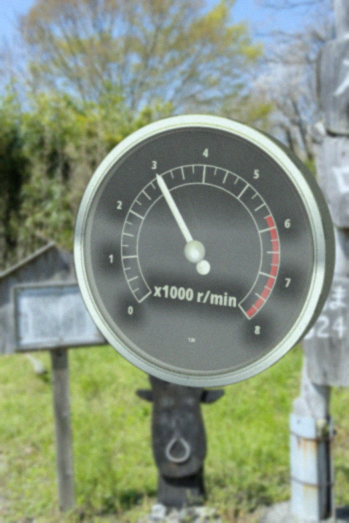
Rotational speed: {"value": 3000, "unit": "rpm"}
